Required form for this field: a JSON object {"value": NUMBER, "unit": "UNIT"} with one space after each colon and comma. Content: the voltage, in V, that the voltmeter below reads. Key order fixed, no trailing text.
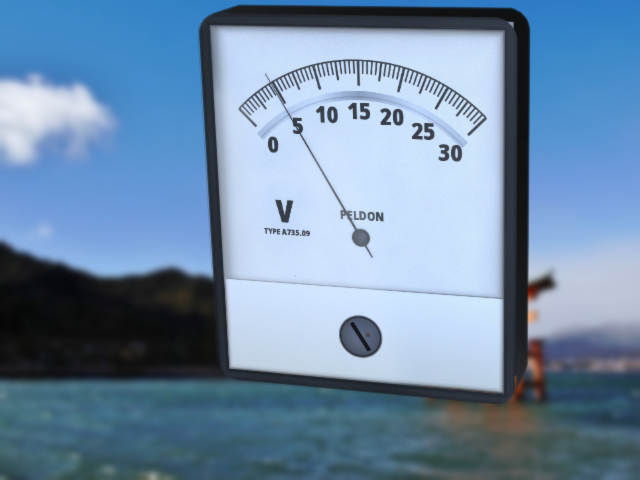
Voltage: {"value": 5, "unit": "V"}
